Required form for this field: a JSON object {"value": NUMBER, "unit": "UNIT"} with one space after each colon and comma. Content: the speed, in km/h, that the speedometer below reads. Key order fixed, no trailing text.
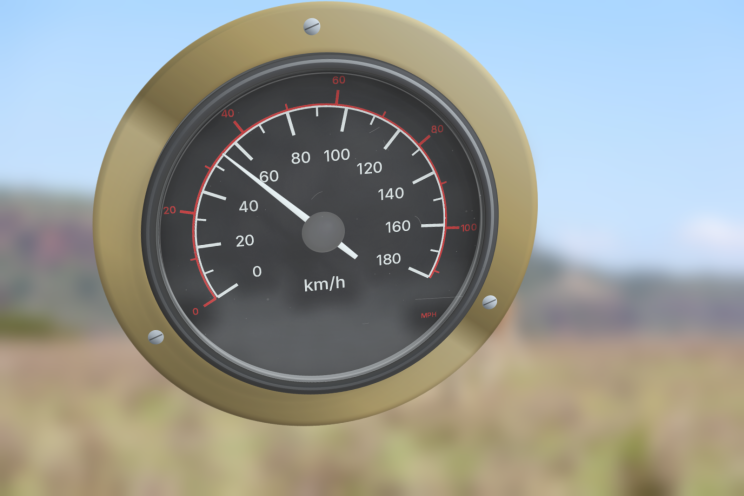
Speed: {"value": 55, "unit": "km/h"}
